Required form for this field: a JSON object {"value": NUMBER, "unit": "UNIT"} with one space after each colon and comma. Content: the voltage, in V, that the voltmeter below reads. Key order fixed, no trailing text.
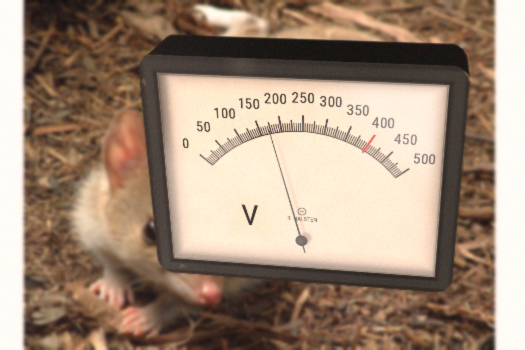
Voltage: {"value": 175, "unit": "V"}
